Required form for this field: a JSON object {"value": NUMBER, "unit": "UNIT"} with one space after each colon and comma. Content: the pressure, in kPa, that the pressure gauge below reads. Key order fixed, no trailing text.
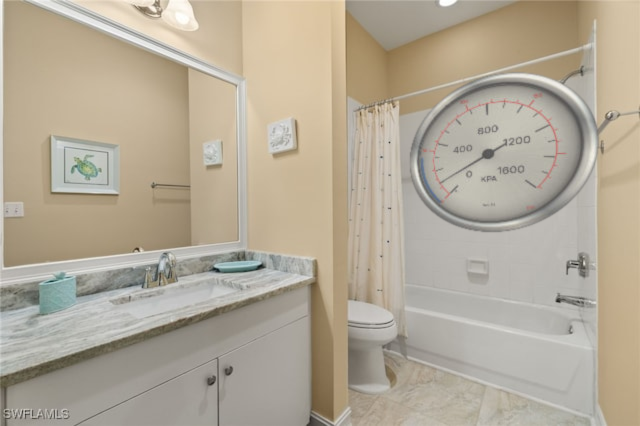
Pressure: {"value": 100, "unit": "kPa"}
